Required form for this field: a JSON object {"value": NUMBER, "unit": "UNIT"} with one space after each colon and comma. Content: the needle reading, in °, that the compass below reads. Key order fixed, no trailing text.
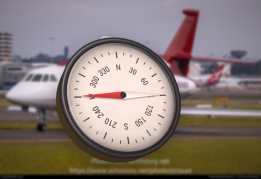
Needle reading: {"value": 270, "unit": "°"}
